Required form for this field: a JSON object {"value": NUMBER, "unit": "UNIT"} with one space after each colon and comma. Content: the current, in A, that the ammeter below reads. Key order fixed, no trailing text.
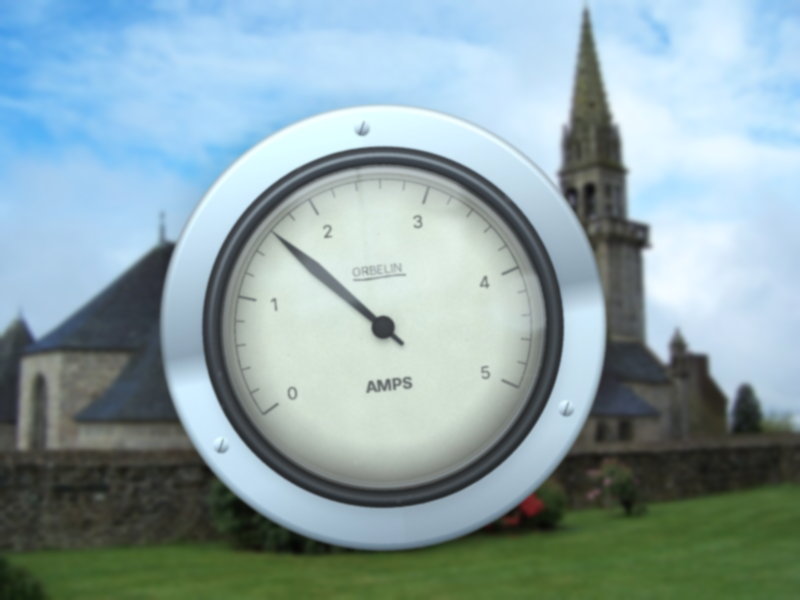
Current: {"value": 1.6, "unit": "A"}
